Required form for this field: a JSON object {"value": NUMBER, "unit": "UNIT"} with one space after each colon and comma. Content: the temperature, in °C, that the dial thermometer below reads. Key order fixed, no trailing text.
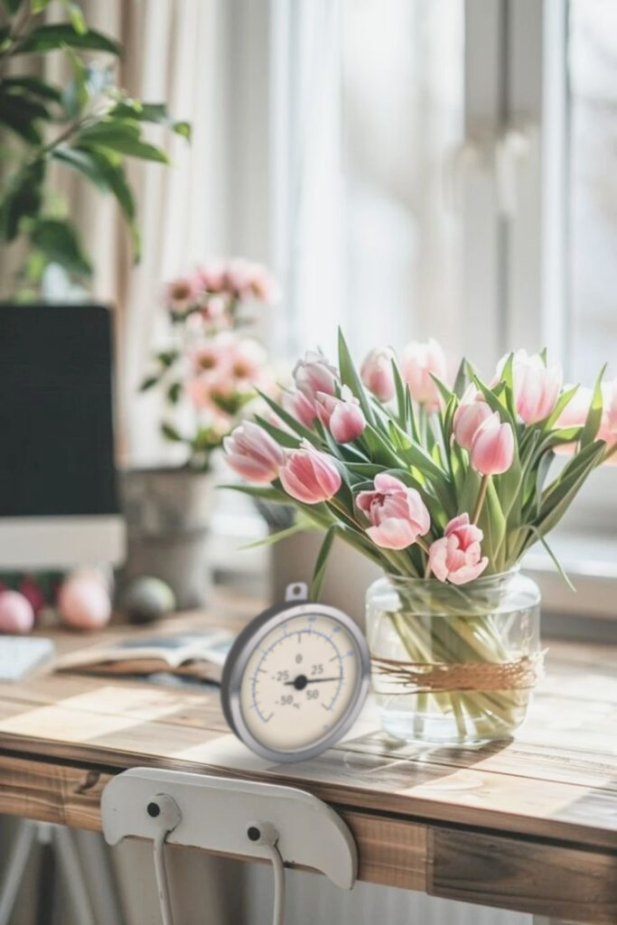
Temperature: {"value": 35, "unit": "°C"}
